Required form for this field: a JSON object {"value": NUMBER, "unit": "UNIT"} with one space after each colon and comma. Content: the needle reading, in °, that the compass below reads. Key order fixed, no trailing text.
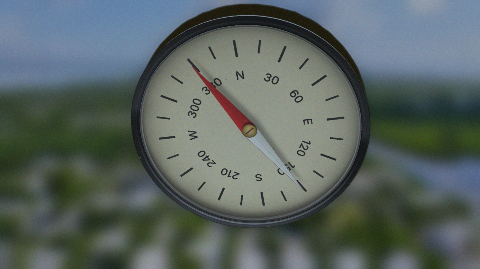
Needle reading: {"value": 330, "unit": "°"}
